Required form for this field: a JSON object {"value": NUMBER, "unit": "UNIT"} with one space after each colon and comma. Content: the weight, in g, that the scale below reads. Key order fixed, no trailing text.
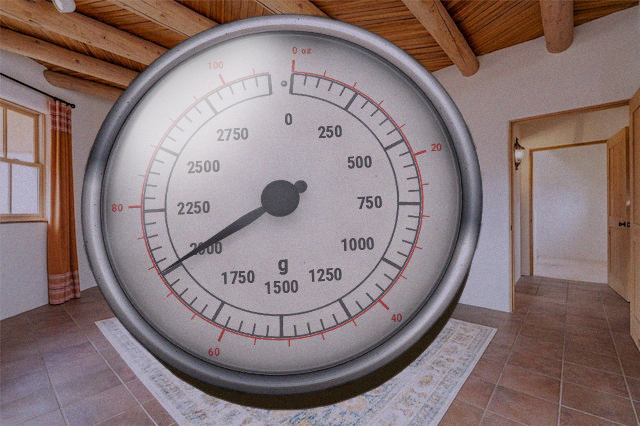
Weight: {"value": 2000, "unit": "g"}
